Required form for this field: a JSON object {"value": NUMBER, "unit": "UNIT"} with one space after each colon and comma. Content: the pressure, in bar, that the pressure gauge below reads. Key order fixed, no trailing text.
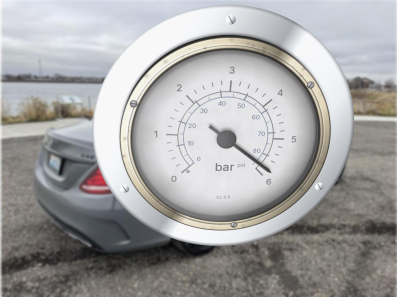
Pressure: {"value": 5.8, "unit": "bar"}
